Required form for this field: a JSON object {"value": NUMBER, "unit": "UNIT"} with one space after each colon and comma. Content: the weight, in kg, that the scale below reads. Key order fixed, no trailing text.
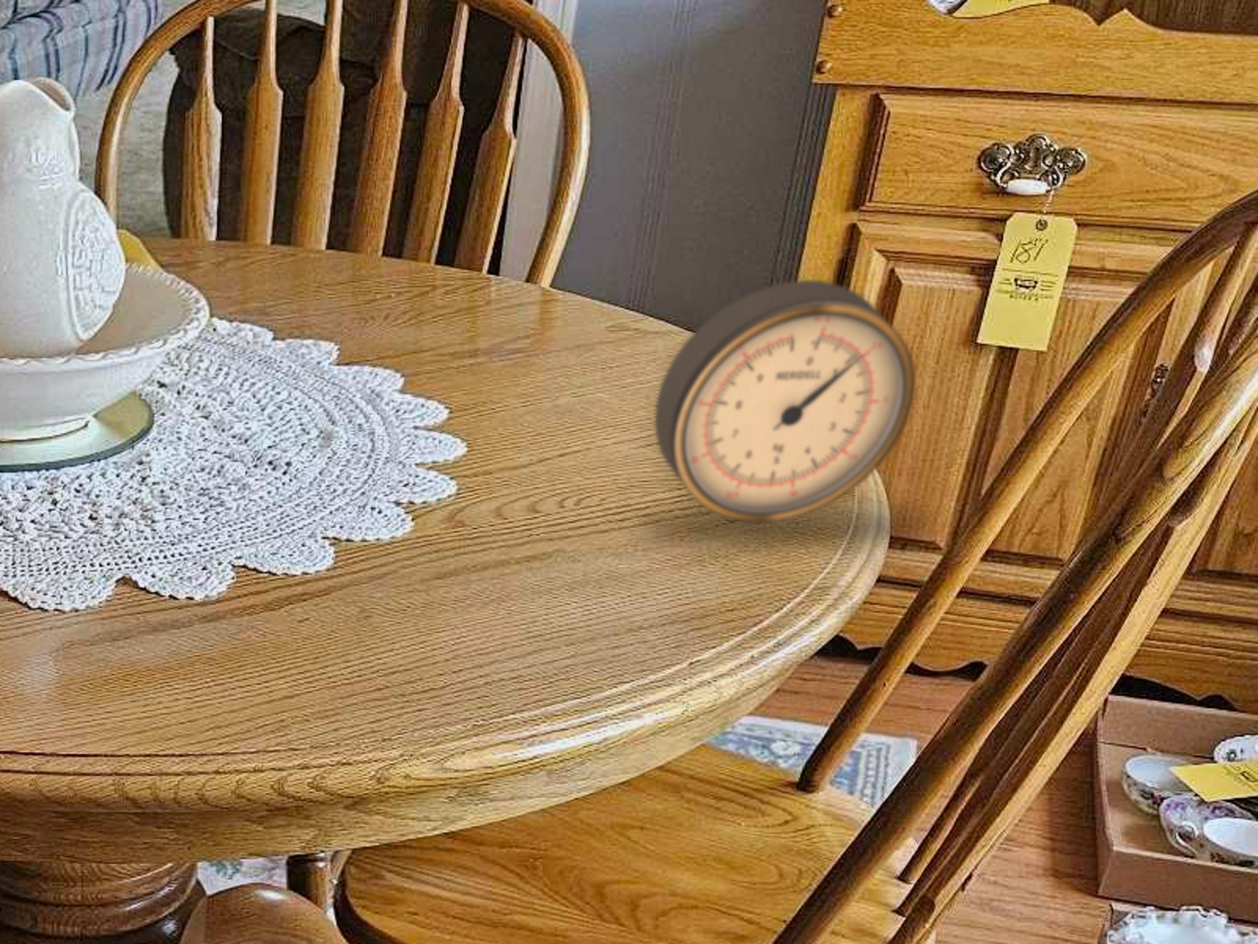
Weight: {"value": 1, "unit": "kg"}
